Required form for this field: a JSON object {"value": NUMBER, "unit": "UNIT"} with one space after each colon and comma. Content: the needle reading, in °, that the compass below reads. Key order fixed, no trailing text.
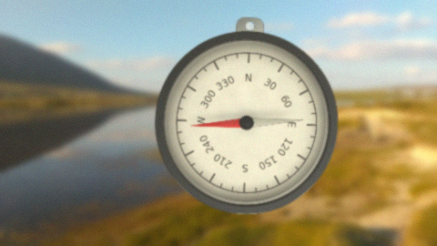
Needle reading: {"value": 265, "unit": "°"}
